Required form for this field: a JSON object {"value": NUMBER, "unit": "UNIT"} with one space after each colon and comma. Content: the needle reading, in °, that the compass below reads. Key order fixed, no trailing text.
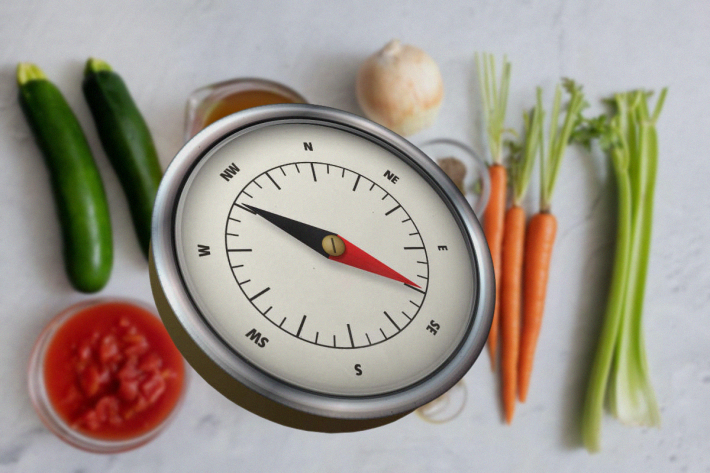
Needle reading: {"value": 120, "unit": "°"}
